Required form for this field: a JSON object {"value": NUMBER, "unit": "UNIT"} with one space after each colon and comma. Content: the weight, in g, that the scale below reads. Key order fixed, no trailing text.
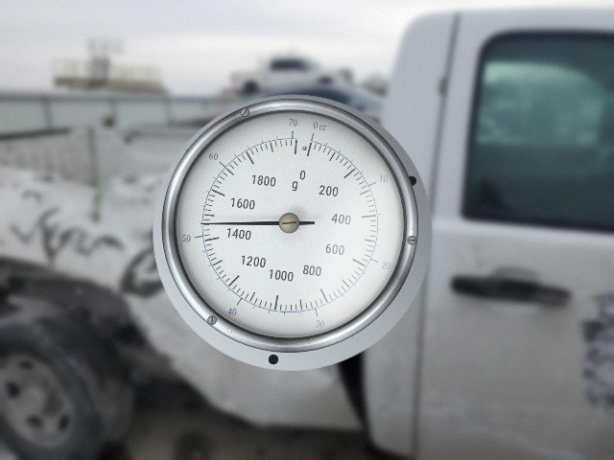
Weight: {"value": 1460, "unit": "g"}
